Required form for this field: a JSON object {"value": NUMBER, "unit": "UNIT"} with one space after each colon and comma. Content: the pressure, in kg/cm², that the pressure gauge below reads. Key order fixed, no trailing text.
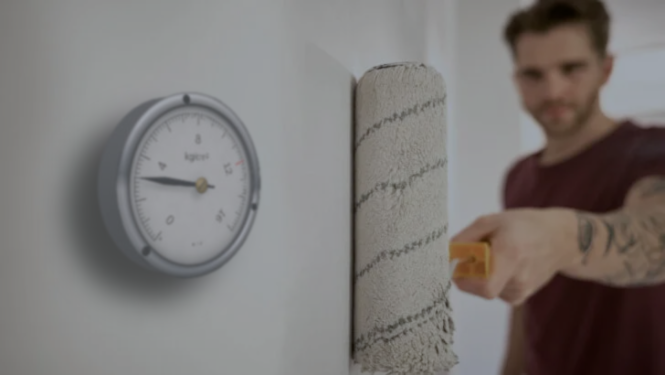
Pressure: {"value": 3, "unit": "kg/cm²"}
